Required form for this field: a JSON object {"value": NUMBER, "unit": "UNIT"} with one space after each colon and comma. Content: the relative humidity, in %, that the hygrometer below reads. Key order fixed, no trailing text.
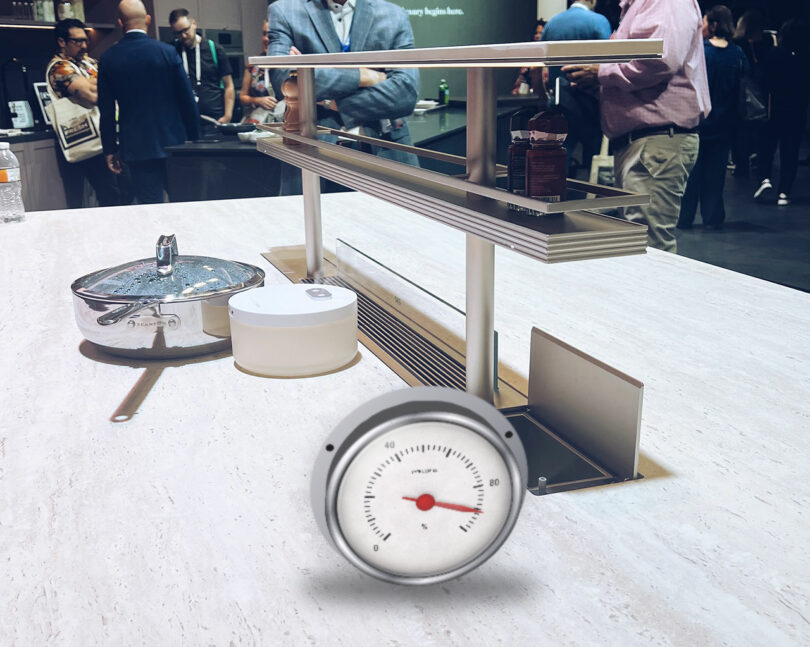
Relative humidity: {"value": 90, "unit": "%"}
